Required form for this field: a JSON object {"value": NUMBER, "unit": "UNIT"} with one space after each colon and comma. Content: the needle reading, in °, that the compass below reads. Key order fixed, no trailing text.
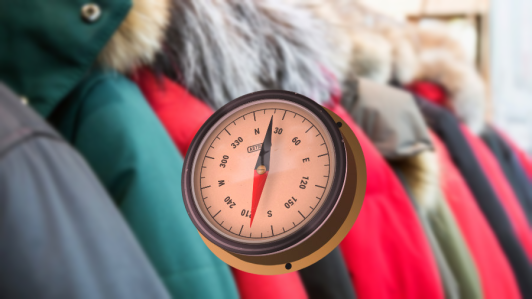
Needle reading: {"value": 200, "unit": "°"}
